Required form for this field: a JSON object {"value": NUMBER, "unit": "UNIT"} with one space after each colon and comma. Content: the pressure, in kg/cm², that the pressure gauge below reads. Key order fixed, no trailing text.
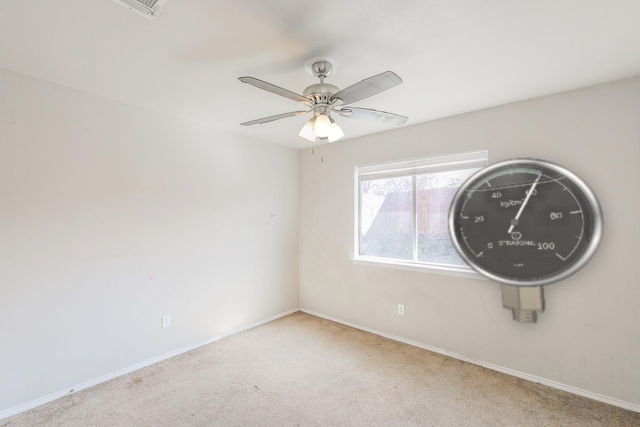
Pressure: {"value": 60, "unit": "kg/cm²"}
